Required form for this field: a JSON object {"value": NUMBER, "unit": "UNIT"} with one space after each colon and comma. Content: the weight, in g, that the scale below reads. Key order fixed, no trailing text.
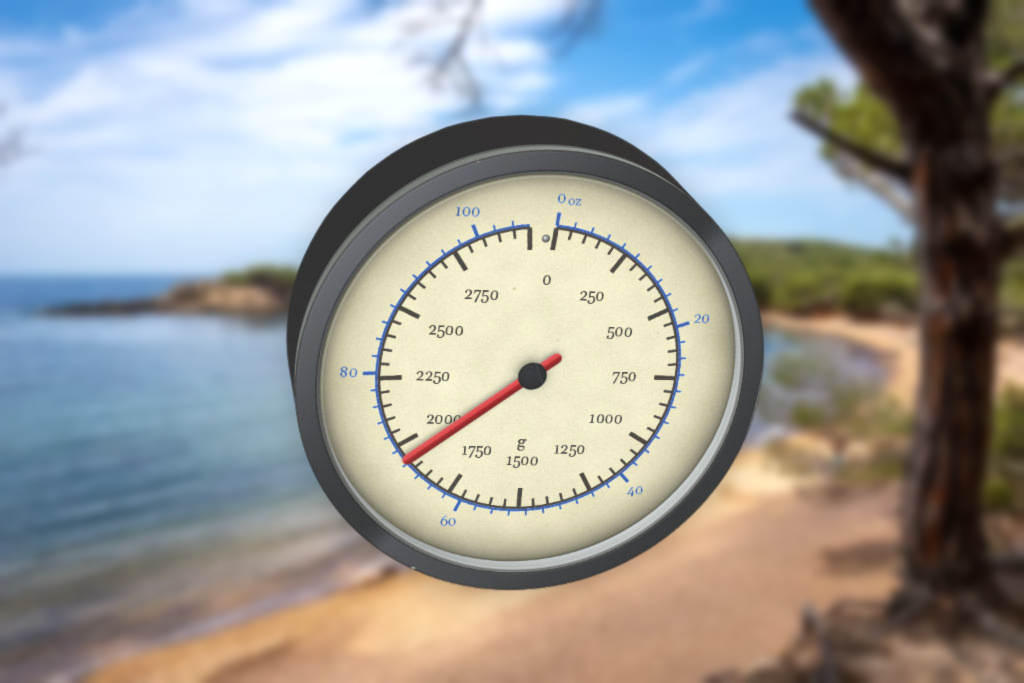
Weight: {"value": 1950, "unit": "g"}
